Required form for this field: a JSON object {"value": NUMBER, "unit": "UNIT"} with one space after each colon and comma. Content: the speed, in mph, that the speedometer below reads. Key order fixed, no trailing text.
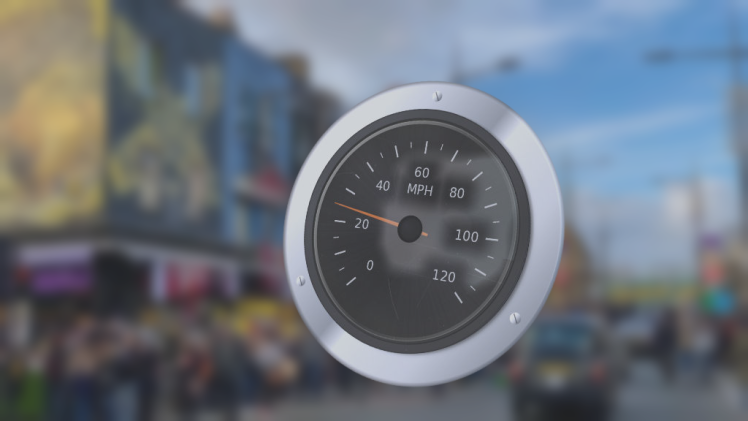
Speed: {"value": 25, "unit": "mph"}
